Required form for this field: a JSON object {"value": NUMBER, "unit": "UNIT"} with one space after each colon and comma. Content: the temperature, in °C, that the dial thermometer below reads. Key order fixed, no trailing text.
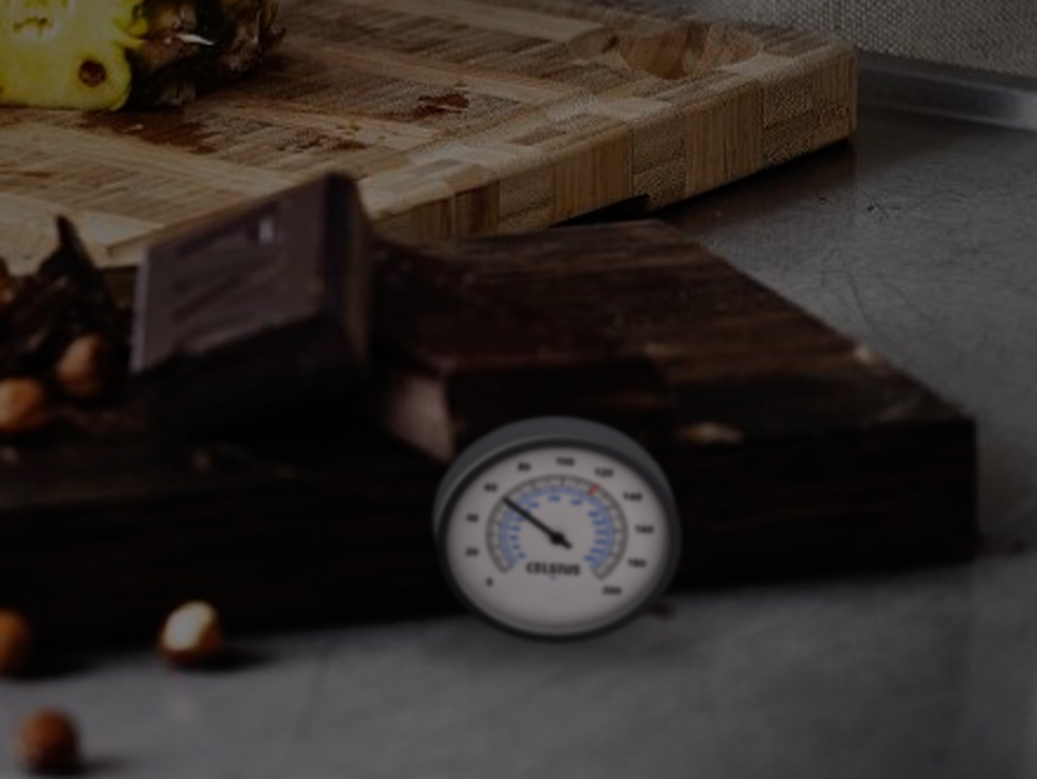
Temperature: {"value": 60, "unit": "°C"}
